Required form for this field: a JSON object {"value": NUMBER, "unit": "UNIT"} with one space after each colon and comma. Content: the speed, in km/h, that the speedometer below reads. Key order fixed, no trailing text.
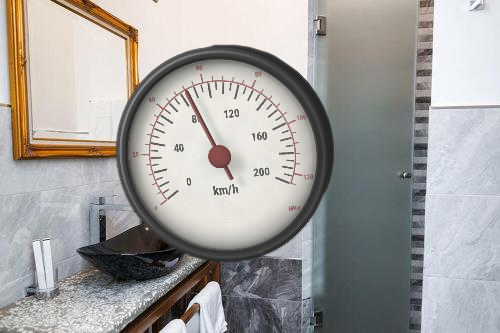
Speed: {"value": 85, "unit": "km/h"}
